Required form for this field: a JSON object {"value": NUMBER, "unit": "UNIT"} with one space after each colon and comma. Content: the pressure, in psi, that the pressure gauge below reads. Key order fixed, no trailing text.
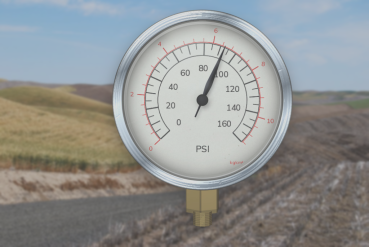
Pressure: {"value": 92.5, "unit": "psi"}
